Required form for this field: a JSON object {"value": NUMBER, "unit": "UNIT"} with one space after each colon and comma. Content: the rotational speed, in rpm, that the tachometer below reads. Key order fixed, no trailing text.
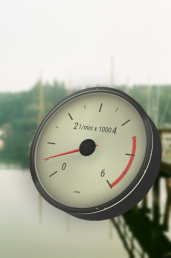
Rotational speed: {"value": 500, "unit": "rpm"}
